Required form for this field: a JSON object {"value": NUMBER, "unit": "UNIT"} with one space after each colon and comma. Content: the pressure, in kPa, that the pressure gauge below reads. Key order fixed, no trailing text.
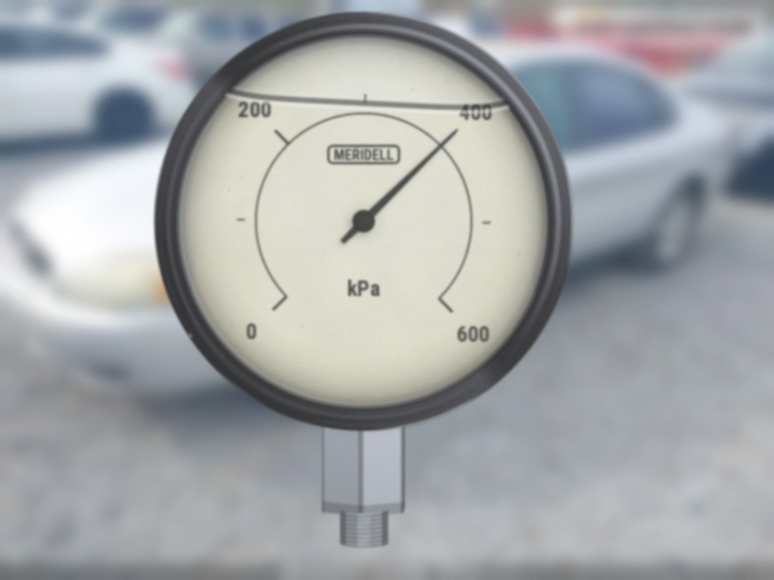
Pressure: {"value": 400, "unit": "kPa"}
